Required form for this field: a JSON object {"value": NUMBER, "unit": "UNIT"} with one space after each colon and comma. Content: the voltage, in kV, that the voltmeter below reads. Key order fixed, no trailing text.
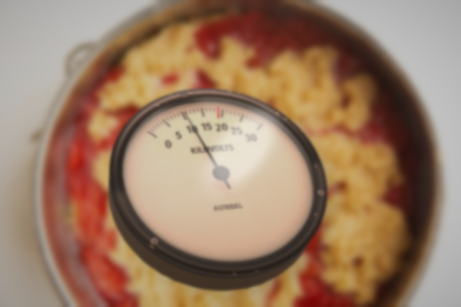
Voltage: {"value": 10, "unit": "kV"}
